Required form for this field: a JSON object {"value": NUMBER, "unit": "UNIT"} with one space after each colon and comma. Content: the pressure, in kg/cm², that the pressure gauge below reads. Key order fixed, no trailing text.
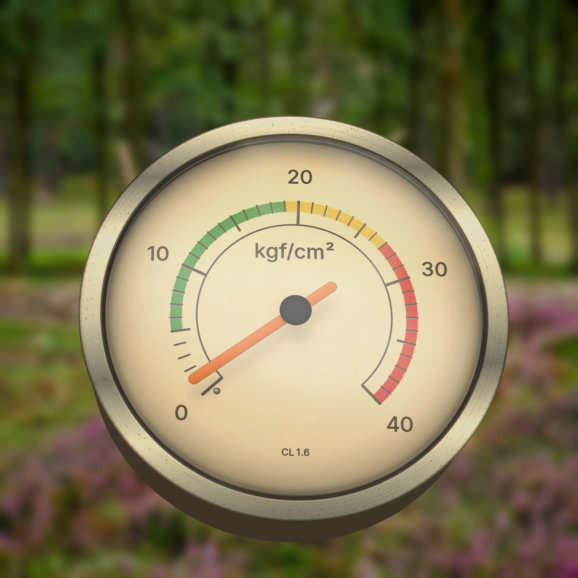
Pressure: {"value": 1, "unit": "kg/cm²"}
